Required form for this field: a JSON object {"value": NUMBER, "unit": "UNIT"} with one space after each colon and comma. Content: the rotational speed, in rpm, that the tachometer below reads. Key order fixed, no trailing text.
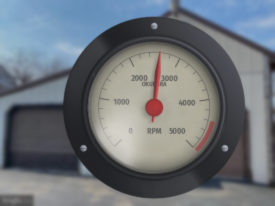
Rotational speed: {"value": 2600, "unit": "rpm"}
